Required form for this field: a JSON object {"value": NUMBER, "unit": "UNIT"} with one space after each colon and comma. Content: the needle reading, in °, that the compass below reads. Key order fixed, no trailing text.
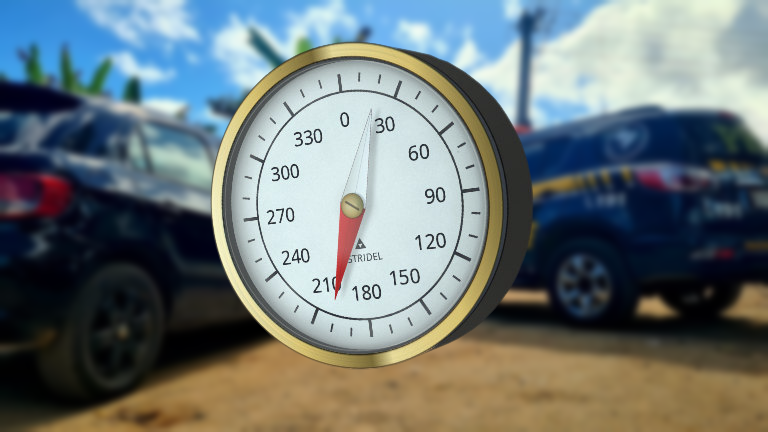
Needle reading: {"value": 200, "unit": "°"}
